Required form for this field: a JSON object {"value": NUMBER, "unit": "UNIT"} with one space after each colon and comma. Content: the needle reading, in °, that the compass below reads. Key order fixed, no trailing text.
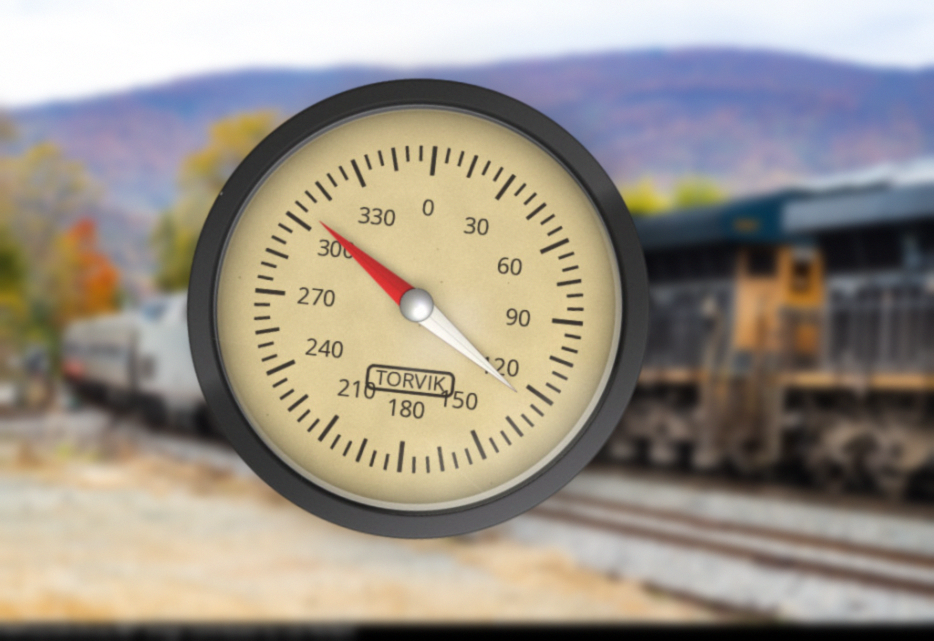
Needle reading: {"value": 305, "unit": "°"}
